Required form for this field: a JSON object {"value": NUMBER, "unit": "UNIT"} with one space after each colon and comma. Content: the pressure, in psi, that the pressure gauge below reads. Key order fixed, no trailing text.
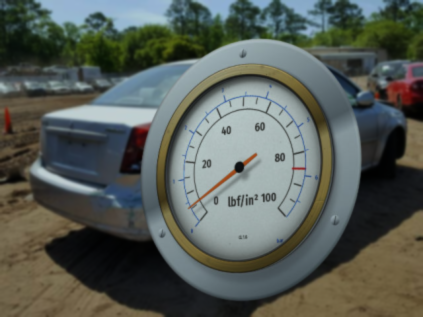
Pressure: {"value": 5, "unit": "psi"}
